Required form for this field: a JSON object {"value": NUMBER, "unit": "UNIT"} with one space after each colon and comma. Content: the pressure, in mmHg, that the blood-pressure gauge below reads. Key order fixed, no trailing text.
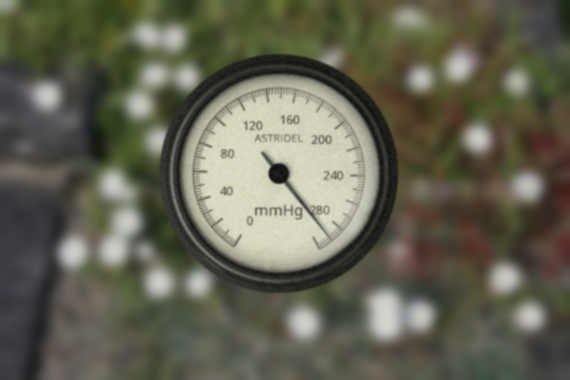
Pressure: {"value": 290, "unit": "mmHg"}
